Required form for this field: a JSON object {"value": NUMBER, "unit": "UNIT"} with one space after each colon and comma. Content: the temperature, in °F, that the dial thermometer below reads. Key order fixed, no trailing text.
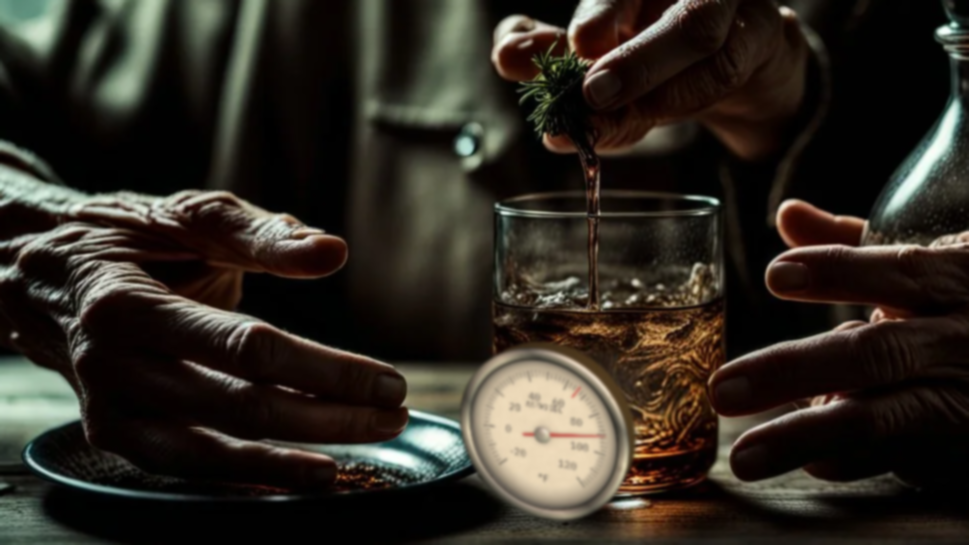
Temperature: {"value": 90, "unit": "°F"}
